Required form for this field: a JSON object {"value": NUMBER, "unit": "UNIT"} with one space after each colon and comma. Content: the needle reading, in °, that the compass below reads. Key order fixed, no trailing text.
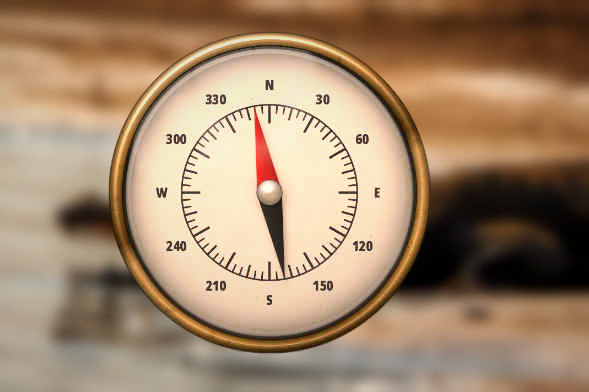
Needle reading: {"value": 350, "unit": "°"}
